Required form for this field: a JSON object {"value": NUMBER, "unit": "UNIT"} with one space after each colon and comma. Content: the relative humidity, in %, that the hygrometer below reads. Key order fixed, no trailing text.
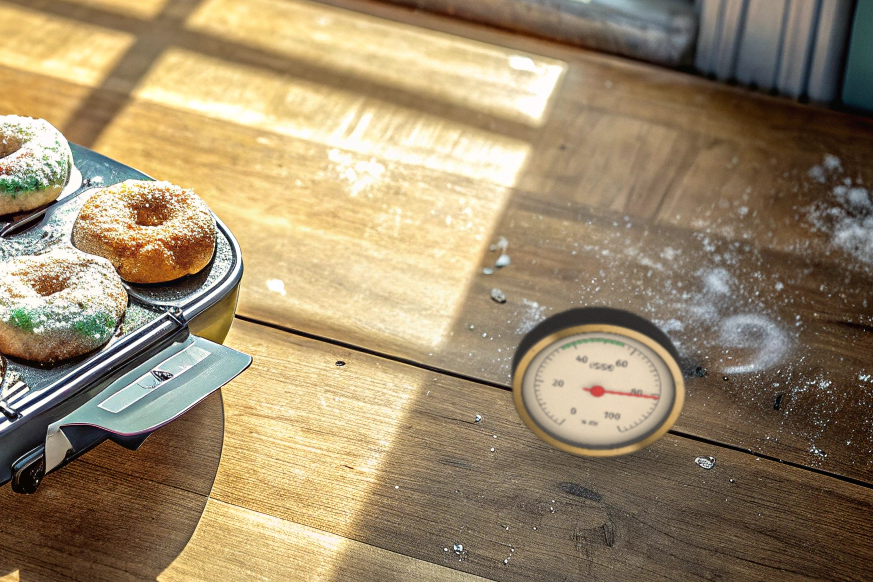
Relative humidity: {"value": 80, "unit": "%"}
